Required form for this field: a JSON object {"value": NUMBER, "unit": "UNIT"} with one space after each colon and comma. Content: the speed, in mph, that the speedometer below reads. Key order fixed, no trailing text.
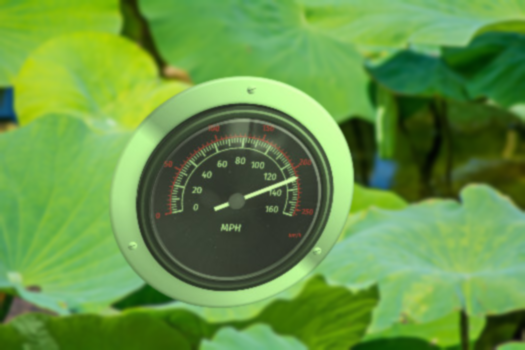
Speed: {"value": 130, "unit": "mph"}
